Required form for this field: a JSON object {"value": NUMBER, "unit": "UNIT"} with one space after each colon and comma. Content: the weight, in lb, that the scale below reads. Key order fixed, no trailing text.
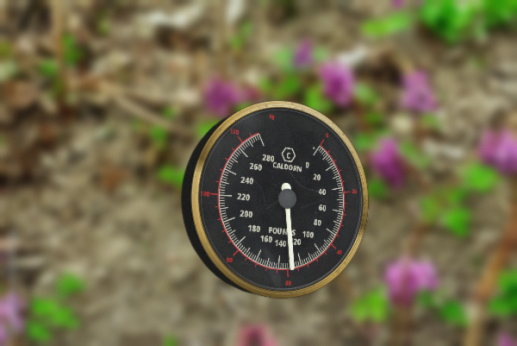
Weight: {"value": 130, "unit": "lb"}
